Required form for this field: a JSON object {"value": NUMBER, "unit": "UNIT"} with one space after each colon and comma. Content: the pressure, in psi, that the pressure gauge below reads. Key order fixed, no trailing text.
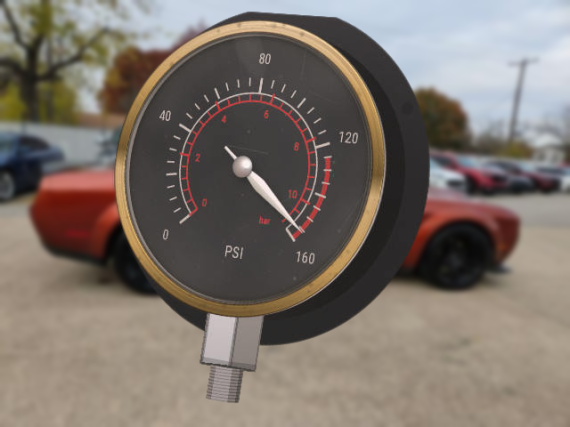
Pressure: {"value": 155, "unit": "psi"}
